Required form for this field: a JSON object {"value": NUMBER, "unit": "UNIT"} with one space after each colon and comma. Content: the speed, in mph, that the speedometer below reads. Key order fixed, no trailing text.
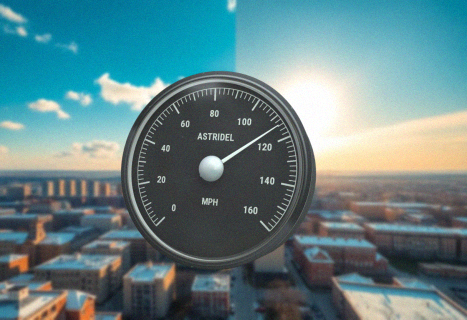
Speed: {"value": 114, "unit": "mph"}
